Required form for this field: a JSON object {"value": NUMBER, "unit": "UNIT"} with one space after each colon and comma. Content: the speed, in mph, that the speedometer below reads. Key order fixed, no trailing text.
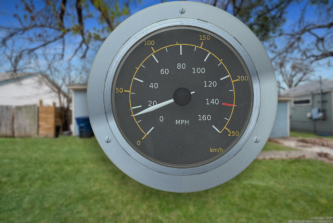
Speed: {"value": 15, "unit": "mph"}
